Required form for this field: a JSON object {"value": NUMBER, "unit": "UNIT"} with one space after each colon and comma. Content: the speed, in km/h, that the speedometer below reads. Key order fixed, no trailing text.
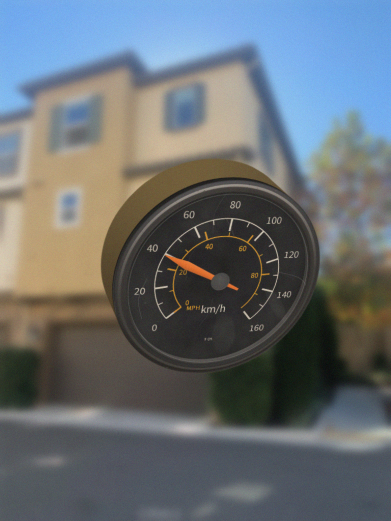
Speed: {"value": 40, "unit": "km/h"}
